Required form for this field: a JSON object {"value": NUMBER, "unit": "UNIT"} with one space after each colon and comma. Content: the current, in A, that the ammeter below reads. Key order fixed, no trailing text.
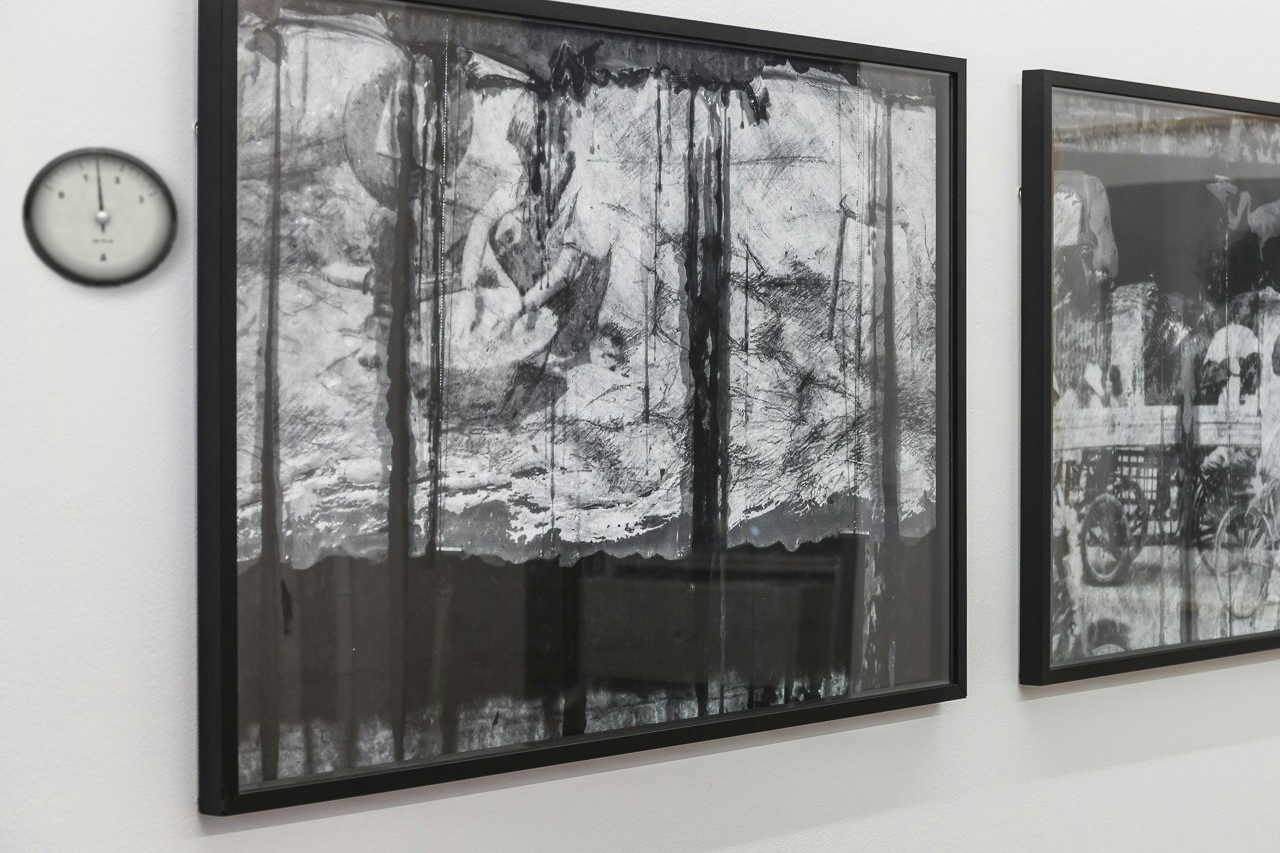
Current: {"value": 1.4, "unit": "A"}
